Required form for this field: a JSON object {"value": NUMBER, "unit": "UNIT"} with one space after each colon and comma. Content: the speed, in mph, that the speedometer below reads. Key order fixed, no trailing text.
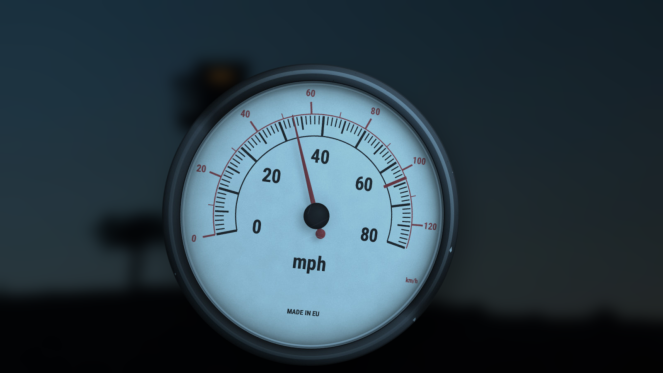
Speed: {"value": 33, "unit": "mph"}
